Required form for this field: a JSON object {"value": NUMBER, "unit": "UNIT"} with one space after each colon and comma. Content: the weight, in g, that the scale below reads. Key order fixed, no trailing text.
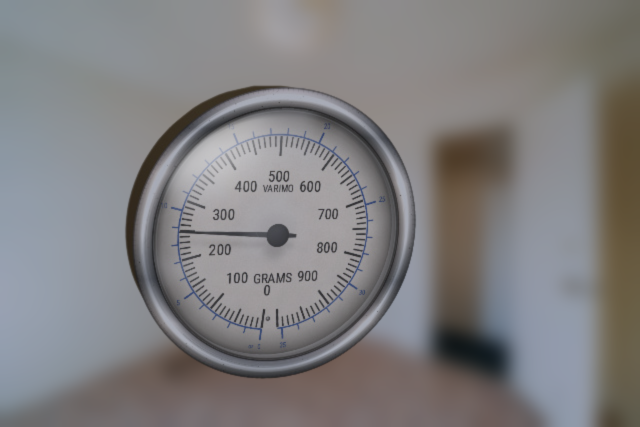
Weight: {"value": 250, "unit": "g"}
